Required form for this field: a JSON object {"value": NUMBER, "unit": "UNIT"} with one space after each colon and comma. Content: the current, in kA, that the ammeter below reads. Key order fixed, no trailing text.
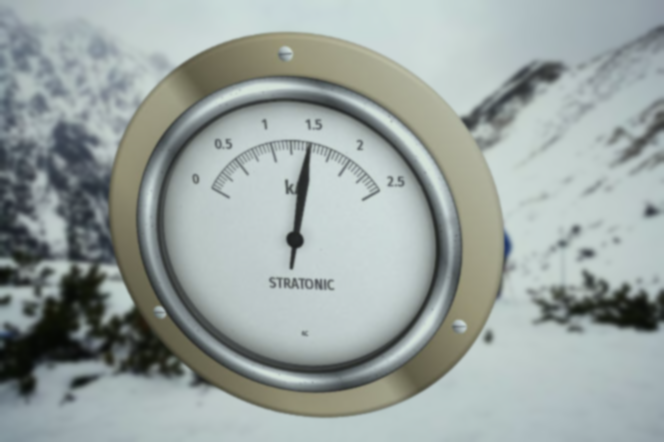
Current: {"value": 1.5, "unit": "kA"}
